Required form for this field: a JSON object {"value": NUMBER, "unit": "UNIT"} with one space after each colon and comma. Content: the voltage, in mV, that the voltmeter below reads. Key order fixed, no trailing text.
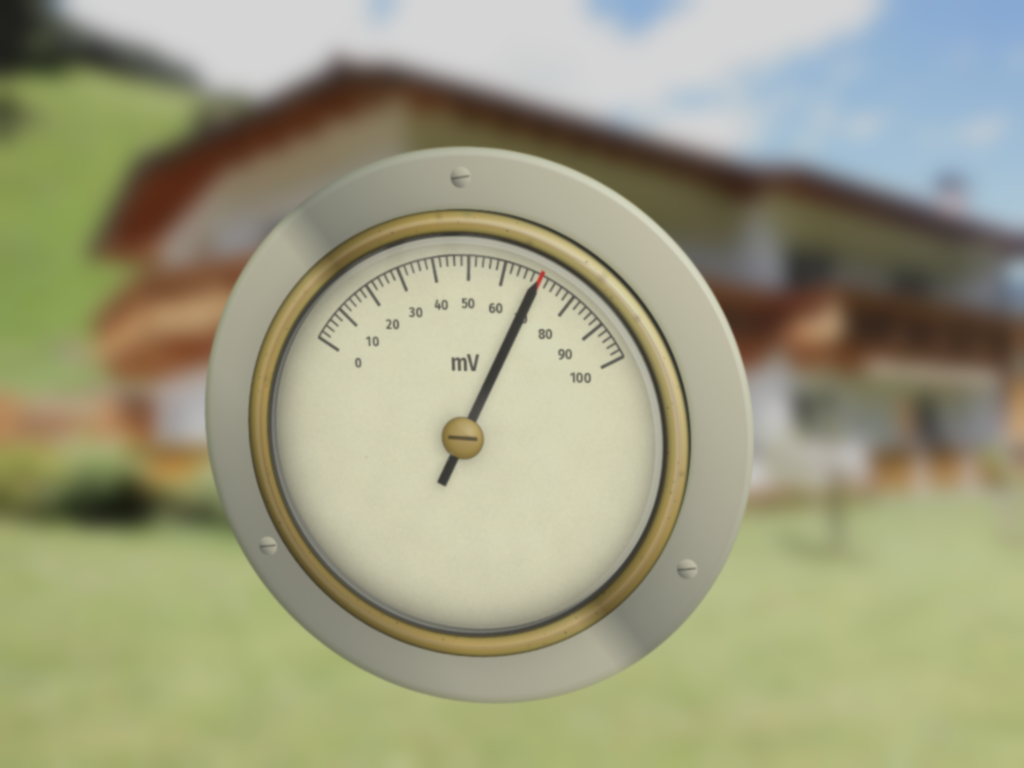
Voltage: {"value": 70, "unit": "mV"}
